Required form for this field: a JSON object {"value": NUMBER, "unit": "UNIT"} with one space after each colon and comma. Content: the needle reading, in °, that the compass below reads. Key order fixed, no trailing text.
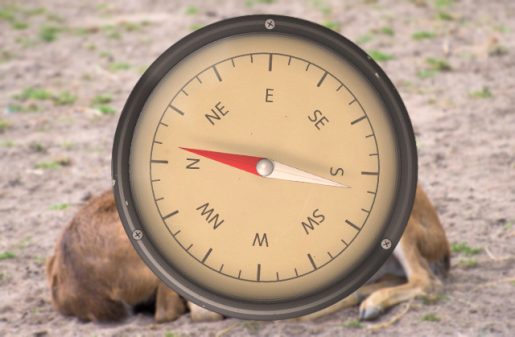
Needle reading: {"value": 10, "unit": "°"}
